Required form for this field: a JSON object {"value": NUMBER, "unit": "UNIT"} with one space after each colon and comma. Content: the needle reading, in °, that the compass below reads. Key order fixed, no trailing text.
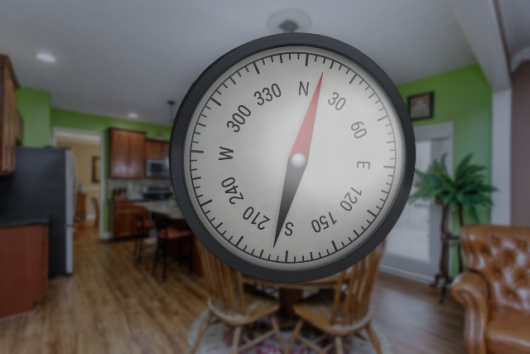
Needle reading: {"value": 10, "unit": "°"}
